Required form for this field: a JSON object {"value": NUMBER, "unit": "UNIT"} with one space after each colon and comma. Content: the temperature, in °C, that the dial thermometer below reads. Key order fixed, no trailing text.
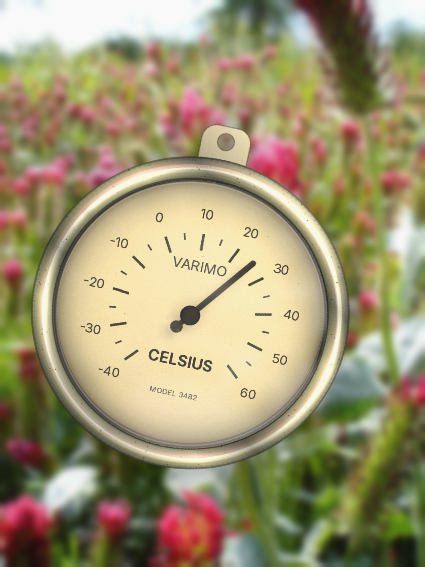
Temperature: {"value": 25, "unit": "°C"}
